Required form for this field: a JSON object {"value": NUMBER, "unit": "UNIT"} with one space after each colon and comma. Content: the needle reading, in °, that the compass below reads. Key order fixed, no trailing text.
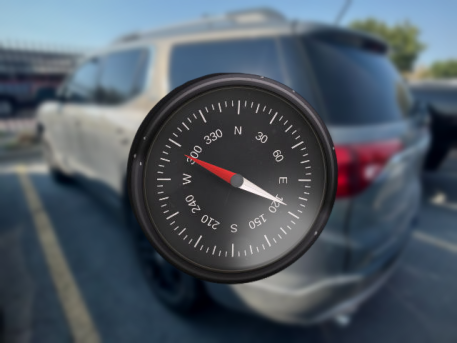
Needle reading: {"value": 295, "unit": "°"}
